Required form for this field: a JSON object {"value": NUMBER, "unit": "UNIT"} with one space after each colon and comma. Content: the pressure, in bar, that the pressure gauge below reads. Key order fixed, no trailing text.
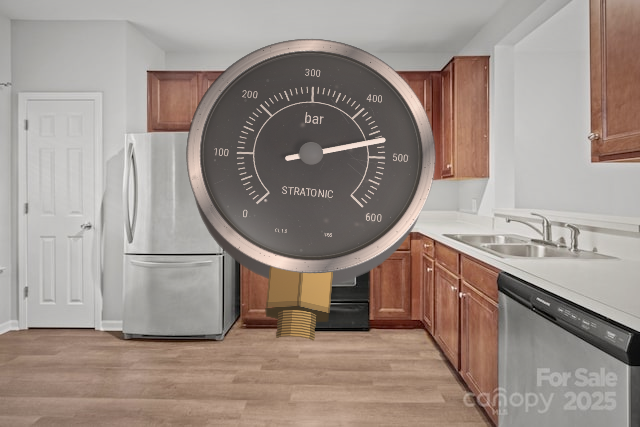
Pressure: {"value": 470, "unit": "bar"}
